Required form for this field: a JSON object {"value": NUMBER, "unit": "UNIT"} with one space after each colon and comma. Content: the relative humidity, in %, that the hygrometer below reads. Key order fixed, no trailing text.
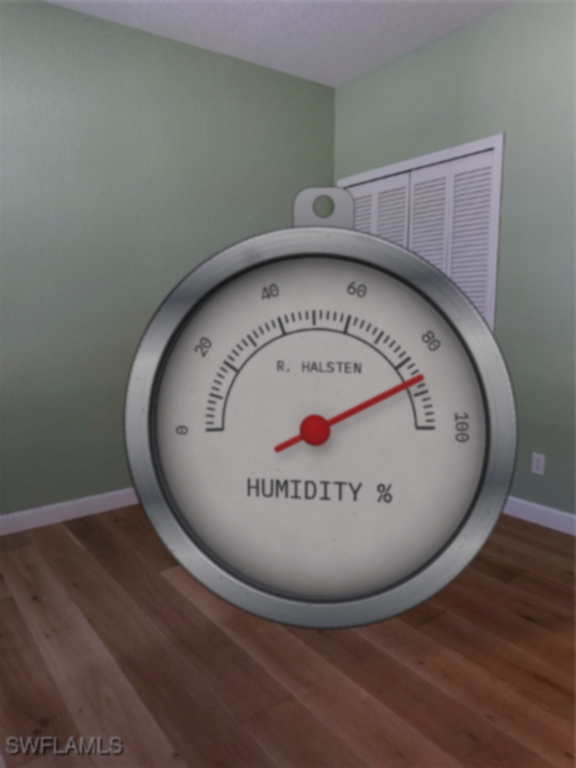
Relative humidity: {"value": 86, "unit": "%"}
